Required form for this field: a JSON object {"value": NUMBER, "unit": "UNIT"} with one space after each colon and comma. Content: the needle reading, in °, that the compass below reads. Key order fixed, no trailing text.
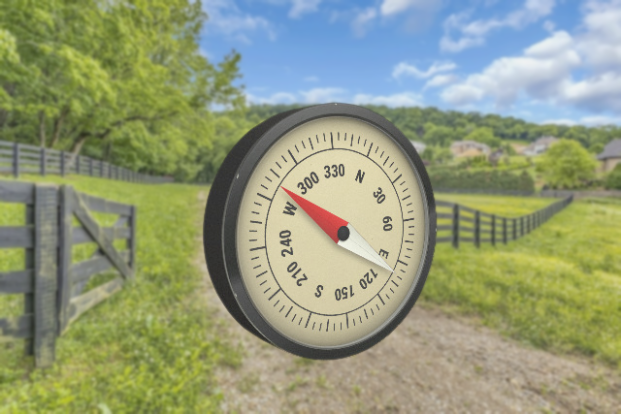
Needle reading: {"value": 280, "unit": "°"}
